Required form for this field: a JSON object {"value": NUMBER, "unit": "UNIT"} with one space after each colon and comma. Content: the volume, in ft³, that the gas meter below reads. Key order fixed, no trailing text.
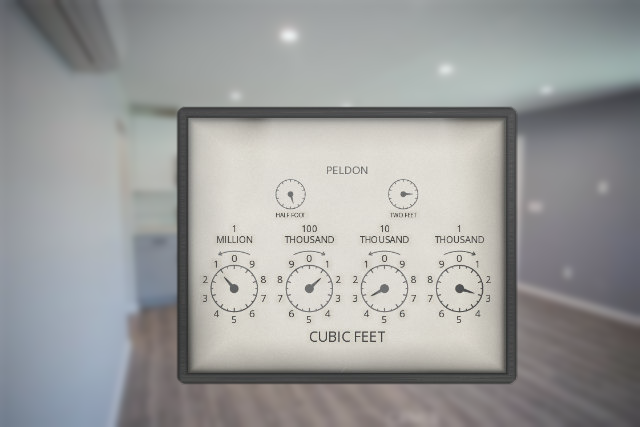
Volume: {"value": 113300, "unit": "ft³"}
